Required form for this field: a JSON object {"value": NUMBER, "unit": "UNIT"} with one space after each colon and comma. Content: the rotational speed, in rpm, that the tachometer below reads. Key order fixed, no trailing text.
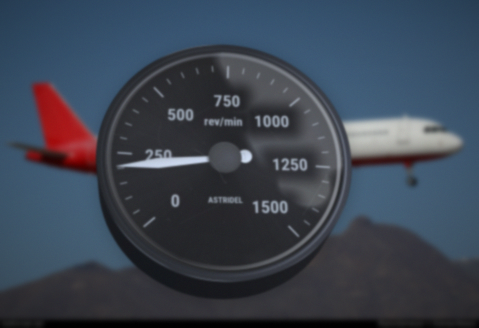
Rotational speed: {"value": 200, "unit": "rpm"}
